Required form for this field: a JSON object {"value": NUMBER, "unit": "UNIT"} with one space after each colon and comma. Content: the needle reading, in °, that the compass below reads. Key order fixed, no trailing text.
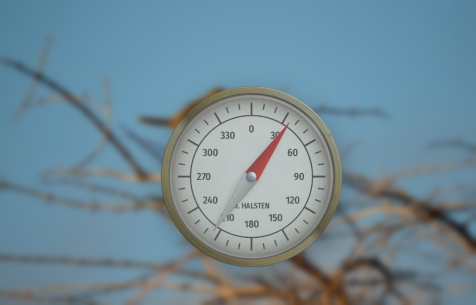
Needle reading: {"value": 35, "unit": "°"}
